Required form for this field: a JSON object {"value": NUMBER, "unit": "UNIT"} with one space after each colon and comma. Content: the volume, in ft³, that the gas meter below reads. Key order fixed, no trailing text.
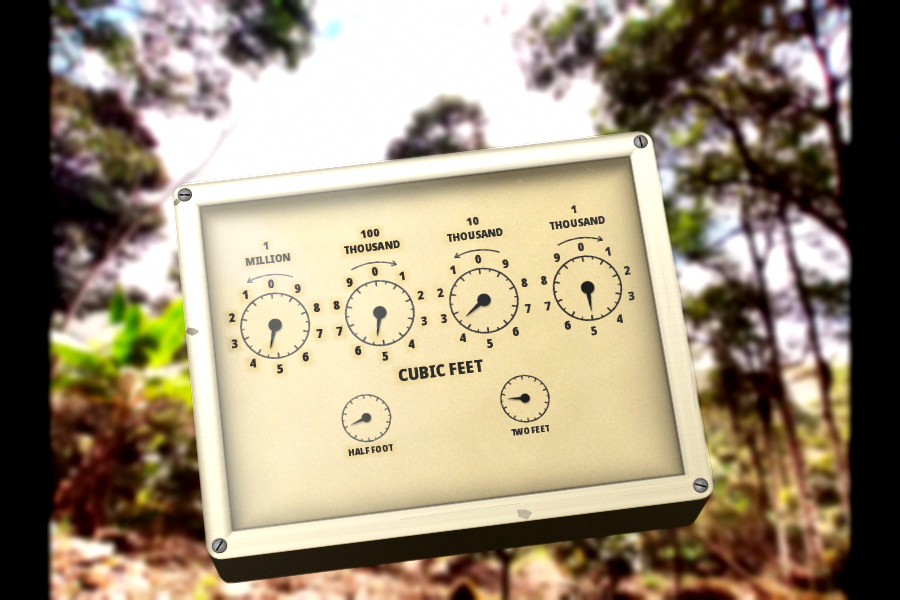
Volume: {"value": 453500, "unit": "ft³"}
